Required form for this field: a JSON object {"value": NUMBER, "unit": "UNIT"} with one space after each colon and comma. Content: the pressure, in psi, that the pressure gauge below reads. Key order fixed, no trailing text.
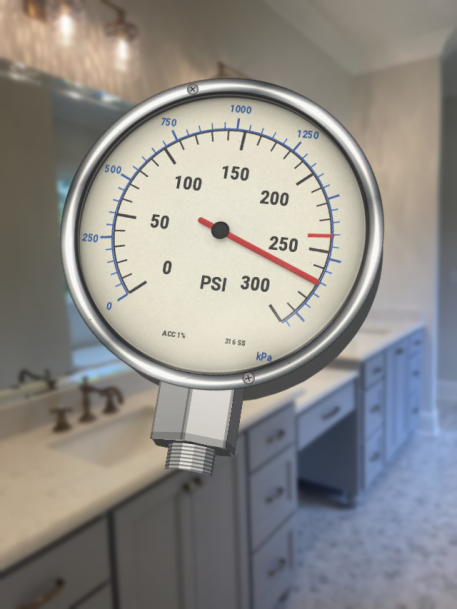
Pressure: {"value": 270, "unit": "psi"}
